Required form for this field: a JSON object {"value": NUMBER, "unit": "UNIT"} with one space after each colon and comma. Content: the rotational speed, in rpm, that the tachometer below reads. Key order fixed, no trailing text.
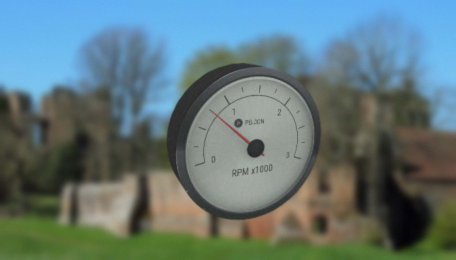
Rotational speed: {"value": 750, "unit": "rpm"}
